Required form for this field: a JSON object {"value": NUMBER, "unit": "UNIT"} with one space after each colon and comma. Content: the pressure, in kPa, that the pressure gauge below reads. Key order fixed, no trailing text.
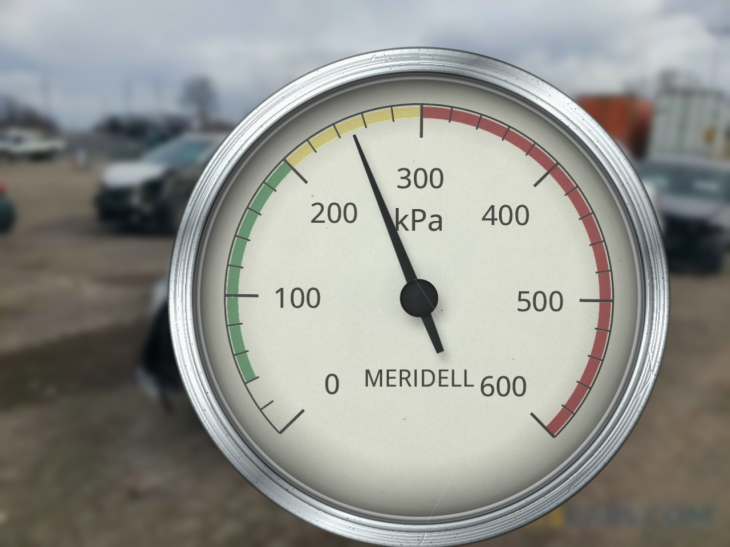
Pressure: {"value": 250, "unit": "kPa"}
